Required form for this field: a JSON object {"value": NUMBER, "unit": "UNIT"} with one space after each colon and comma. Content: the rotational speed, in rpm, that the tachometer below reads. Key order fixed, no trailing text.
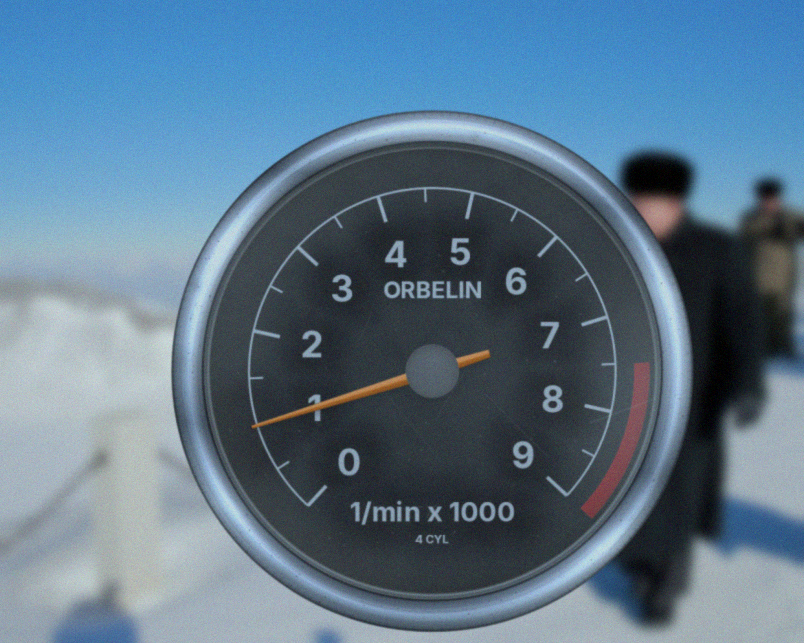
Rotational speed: {"value": 1000, "unit": "rpm"}
